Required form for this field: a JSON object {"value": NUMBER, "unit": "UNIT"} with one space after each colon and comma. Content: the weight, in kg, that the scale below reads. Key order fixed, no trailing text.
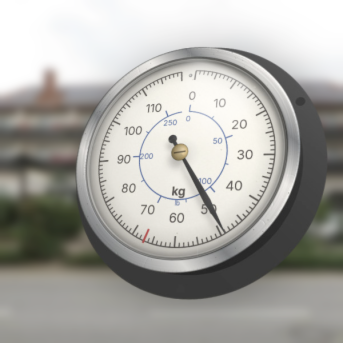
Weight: {"value": 49, "unit": "kg"}
